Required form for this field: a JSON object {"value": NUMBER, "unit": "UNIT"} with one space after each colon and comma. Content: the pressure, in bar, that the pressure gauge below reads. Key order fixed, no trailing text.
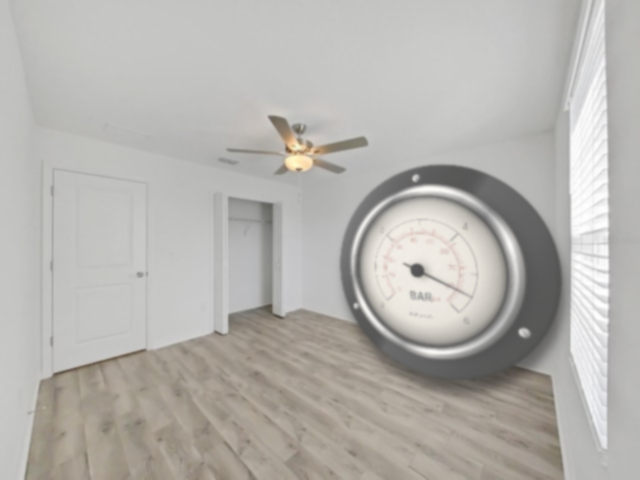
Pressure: {"value": 5.5, "unit": "bar"}
